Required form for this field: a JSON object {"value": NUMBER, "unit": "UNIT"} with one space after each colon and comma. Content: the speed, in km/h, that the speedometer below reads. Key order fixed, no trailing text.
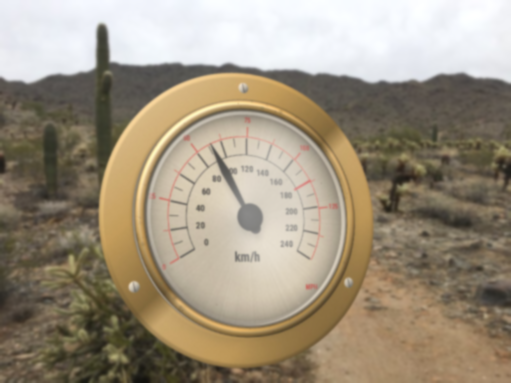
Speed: {"value": 90, "unit": "km/h"}
